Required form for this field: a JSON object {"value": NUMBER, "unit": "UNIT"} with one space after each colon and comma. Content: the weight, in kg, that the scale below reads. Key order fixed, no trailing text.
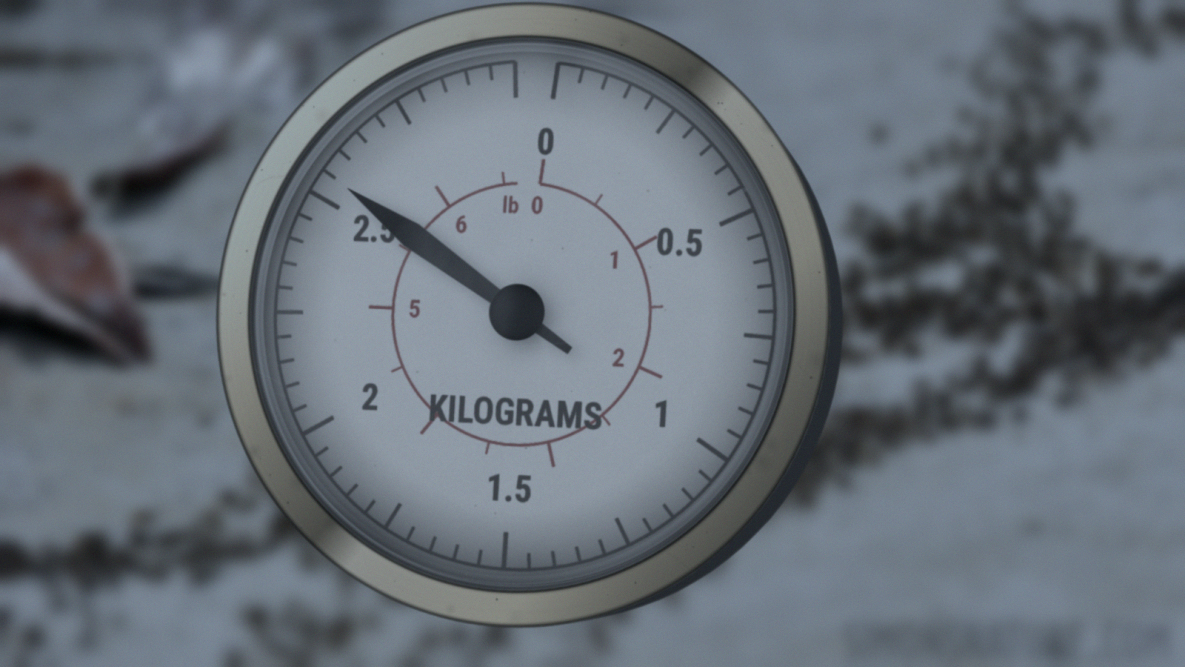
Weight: {"value": 2.55, "unit": "kg"}
